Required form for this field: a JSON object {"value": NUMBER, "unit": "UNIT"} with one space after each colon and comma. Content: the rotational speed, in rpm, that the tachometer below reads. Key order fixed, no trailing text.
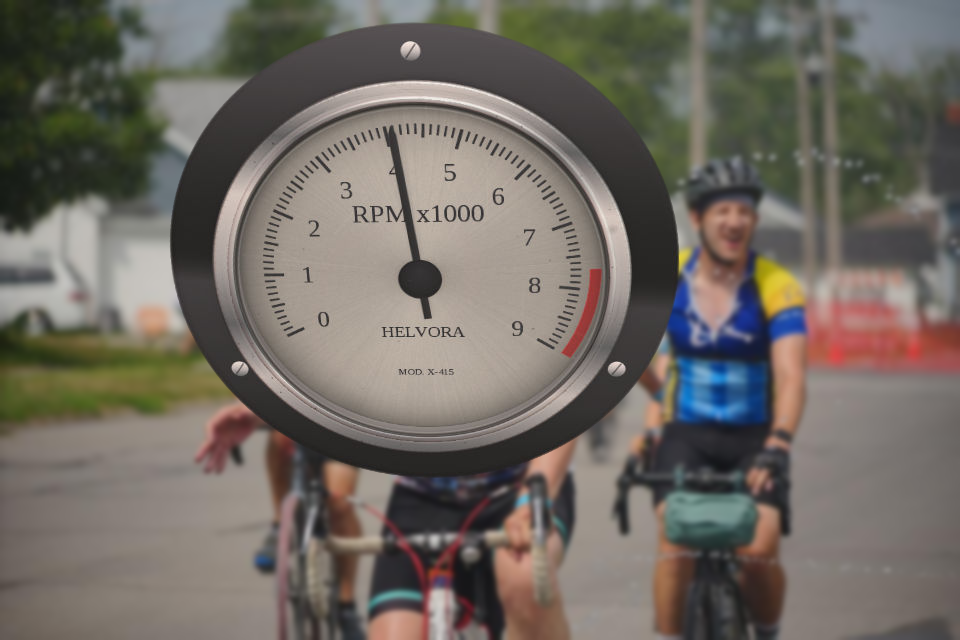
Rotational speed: {"value": 4100, "unit": "rpm"}
